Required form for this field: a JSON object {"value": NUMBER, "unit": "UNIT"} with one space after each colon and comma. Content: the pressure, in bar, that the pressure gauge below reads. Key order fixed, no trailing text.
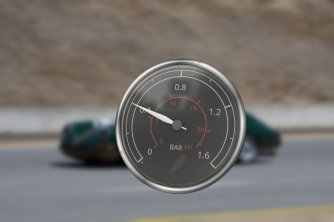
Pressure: {"value": 0.4, "unit": "bar"}
